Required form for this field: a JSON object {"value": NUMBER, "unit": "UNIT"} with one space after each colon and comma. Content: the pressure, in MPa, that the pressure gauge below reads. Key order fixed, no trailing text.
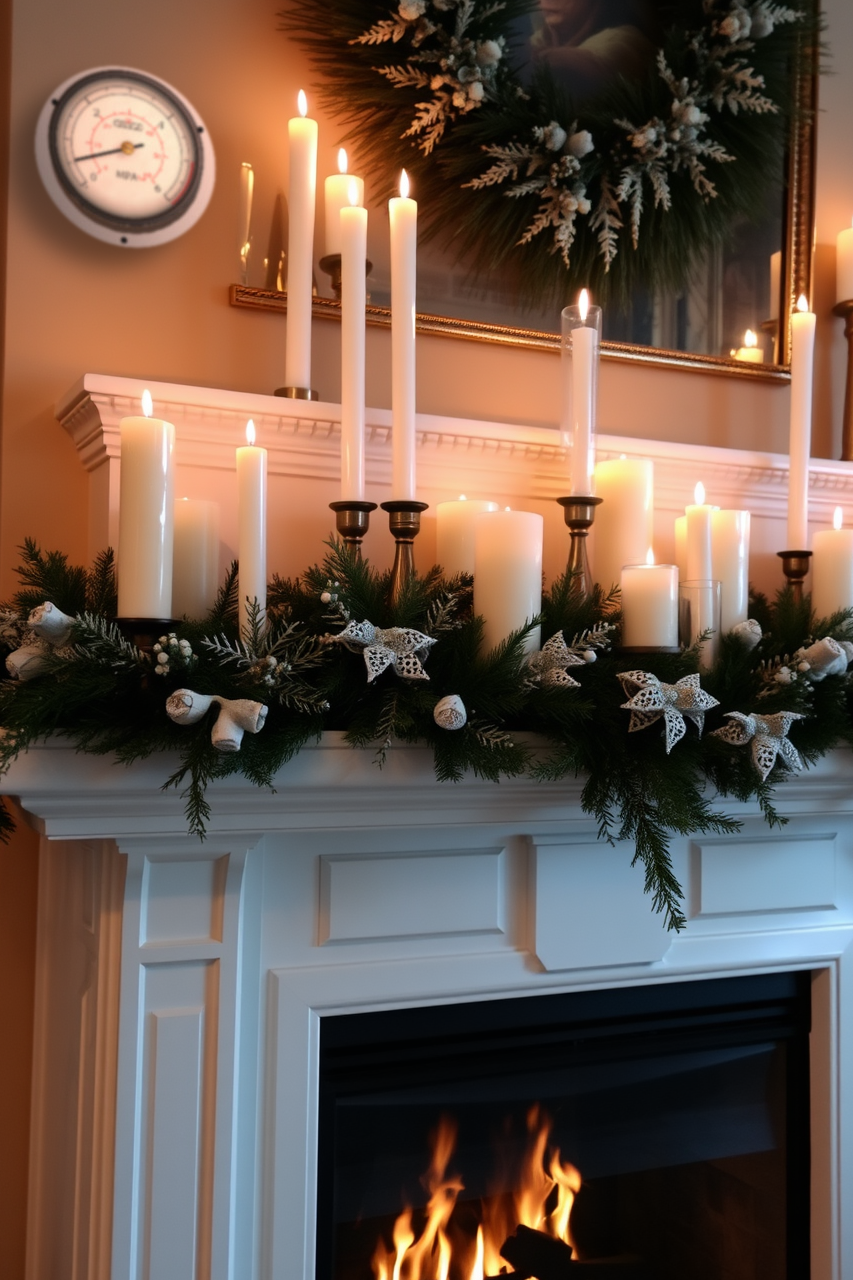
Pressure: {"value": 0.5, "unit": "MPa"}
